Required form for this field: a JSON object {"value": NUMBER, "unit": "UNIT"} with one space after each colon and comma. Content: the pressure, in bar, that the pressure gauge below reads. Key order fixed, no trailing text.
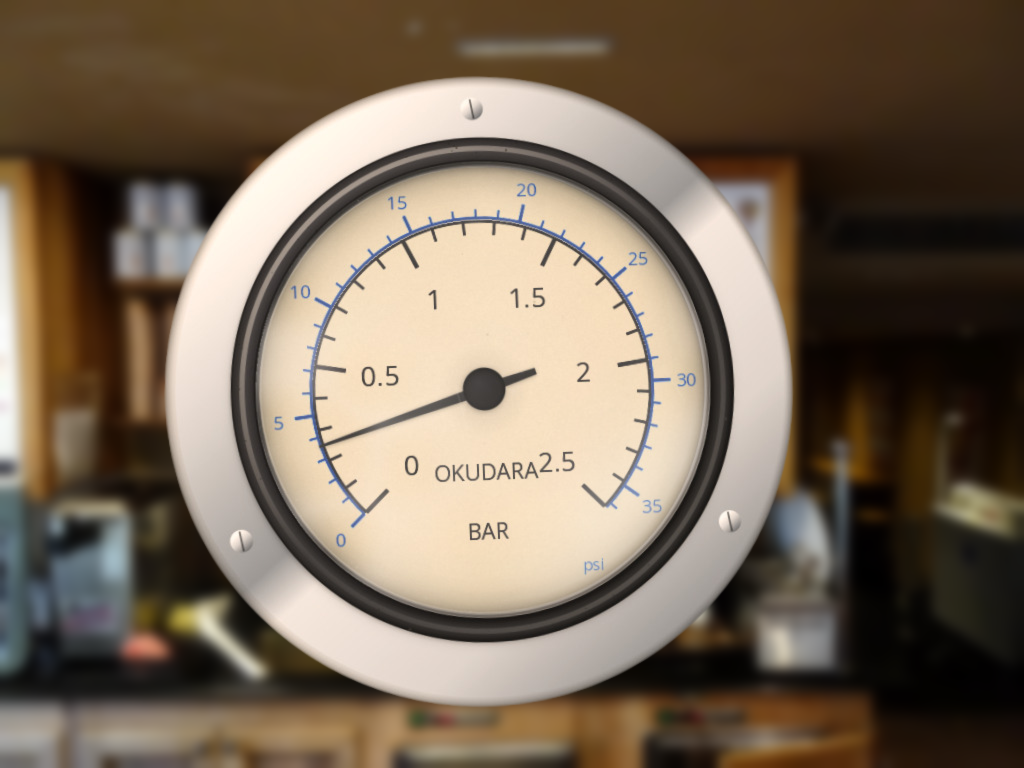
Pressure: {"value": 0.25, "unit": "bar"}
